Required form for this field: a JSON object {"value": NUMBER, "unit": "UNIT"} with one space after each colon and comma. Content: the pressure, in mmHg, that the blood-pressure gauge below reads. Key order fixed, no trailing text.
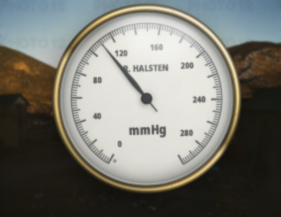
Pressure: {"value": 110, "unit": "mmHg"}
